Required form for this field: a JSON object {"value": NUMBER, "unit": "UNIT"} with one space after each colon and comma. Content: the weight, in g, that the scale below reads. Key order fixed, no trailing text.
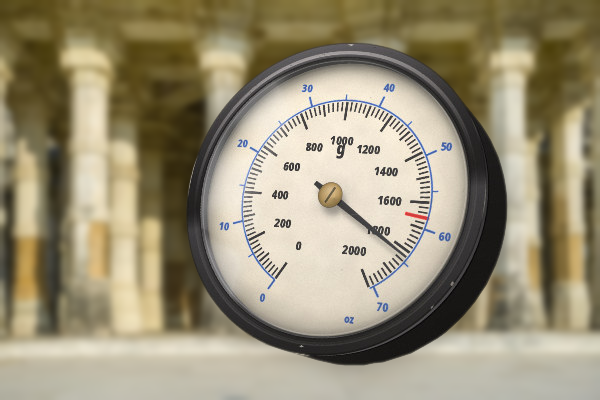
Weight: {"value": 1820, "unit": "g"}
